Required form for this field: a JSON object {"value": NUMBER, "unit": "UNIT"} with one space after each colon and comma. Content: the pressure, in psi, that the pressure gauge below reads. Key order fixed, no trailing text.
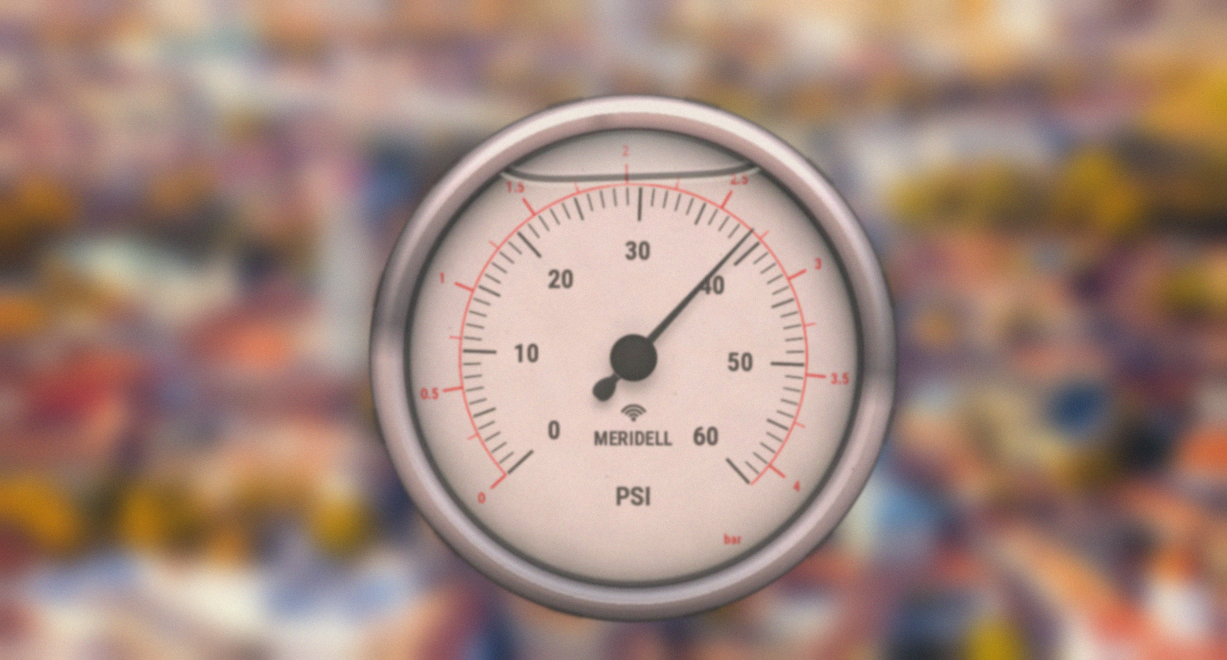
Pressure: {"value": 39, "unit": "psi"}
